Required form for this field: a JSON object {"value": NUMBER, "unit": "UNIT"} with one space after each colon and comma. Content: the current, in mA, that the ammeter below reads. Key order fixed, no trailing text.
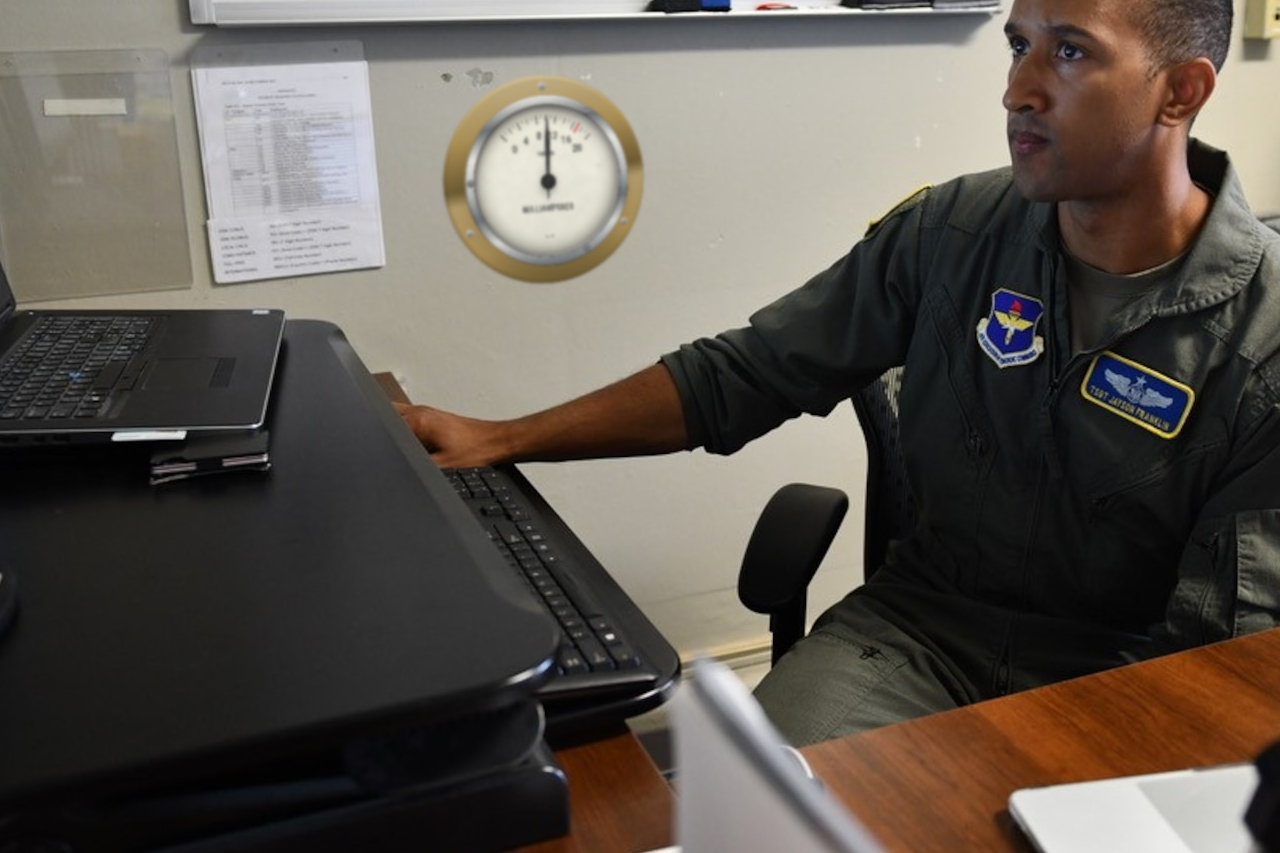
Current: {"value": 10, "unit": "mA"}
